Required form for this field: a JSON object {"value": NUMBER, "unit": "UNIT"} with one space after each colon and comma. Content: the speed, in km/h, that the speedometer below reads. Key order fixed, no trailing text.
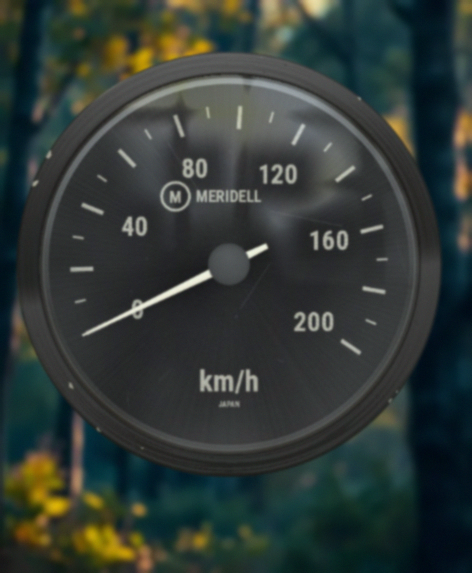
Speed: {"value": 0, "unit": "km/h"}
